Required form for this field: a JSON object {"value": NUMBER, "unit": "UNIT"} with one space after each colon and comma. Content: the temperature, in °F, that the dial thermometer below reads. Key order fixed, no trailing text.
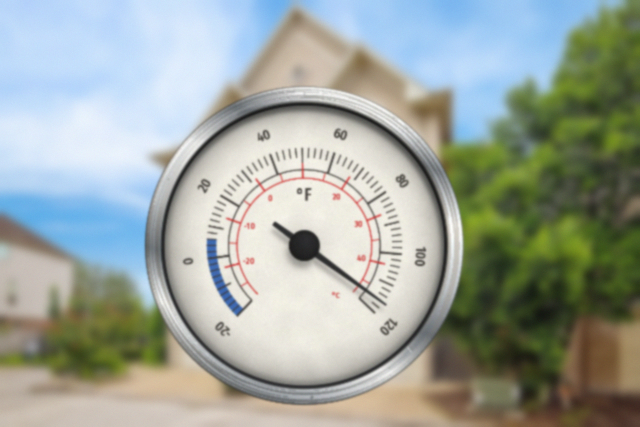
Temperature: {"value": 116, "unit": "°F"}
